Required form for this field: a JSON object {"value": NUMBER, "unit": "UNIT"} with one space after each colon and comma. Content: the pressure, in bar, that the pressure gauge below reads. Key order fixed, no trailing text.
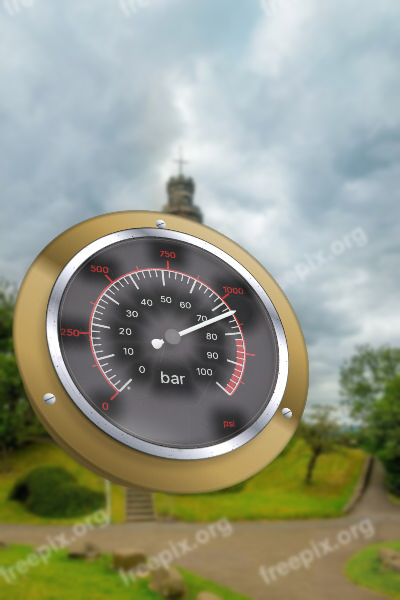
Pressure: {"value": 74, "unit": "bar"}
